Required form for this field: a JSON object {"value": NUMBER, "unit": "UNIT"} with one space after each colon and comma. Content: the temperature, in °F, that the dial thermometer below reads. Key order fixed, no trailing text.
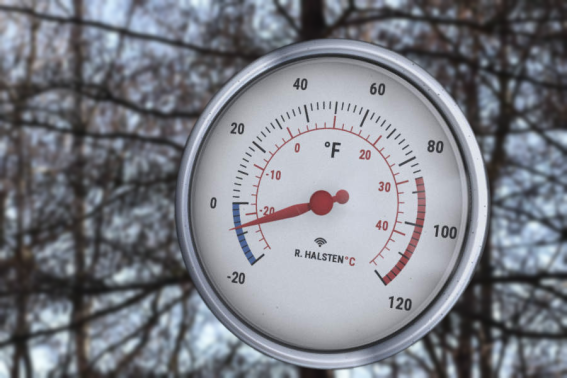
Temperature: {"value": -8, "unit": "°F"}
